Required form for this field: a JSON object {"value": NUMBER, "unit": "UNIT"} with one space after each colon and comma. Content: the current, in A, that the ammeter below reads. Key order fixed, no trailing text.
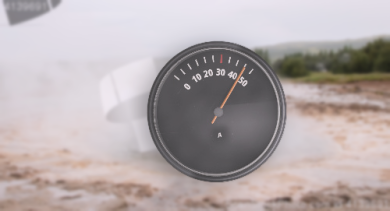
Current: {"value": 45, "unit": "A"}
